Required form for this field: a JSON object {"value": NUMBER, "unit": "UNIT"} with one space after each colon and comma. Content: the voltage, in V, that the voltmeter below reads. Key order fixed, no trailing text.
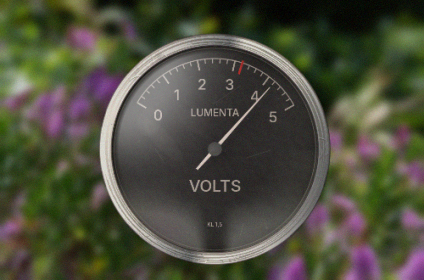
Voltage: {"value": 4.2, "unit": "V"}
